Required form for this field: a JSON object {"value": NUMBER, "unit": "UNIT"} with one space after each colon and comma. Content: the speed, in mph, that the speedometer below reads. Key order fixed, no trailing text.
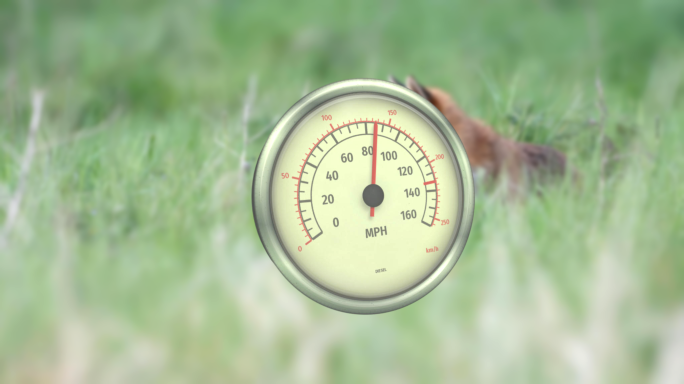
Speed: {"value": 85, "unit": "mph"}
